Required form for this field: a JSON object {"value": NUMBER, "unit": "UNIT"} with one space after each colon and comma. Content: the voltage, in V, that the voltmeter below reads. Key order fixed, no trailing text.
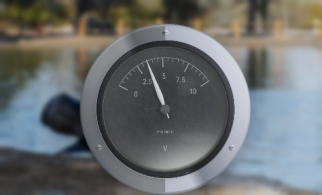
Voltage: {"value": 3.5, "unit": "V"}
